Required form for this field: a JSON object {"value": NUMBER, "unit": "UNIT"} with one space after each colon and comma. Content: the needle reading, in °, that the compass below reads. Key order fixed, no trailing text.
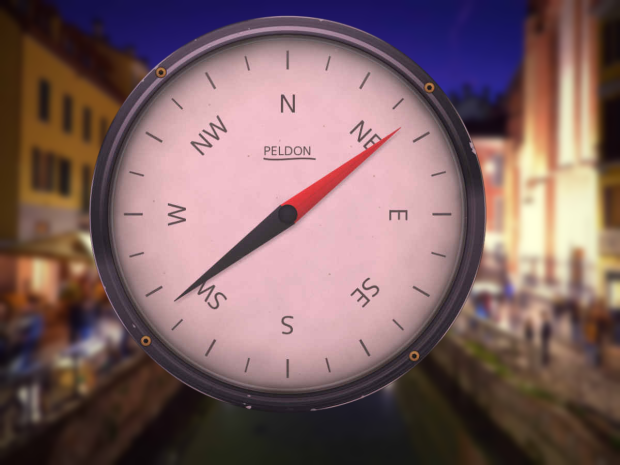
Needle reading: {"value": 52.5, "unit": "°"}
